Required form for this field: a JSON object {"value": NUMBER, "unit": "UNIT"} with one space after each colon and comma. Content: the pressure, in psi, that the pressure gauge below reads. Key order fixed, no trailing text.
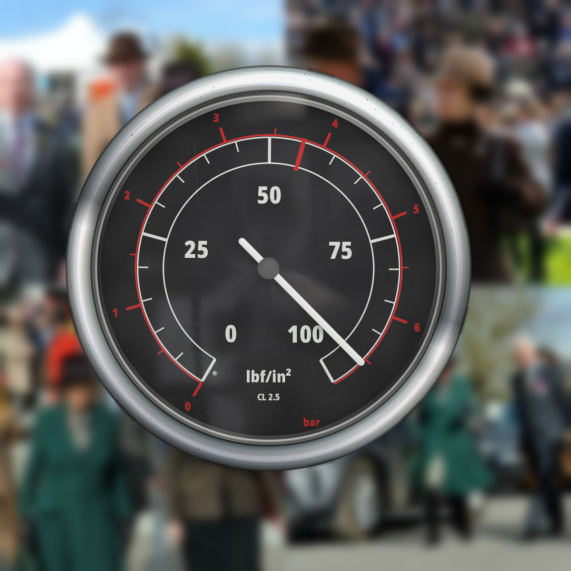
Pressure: {"value": 95, "unit": "psi"}
